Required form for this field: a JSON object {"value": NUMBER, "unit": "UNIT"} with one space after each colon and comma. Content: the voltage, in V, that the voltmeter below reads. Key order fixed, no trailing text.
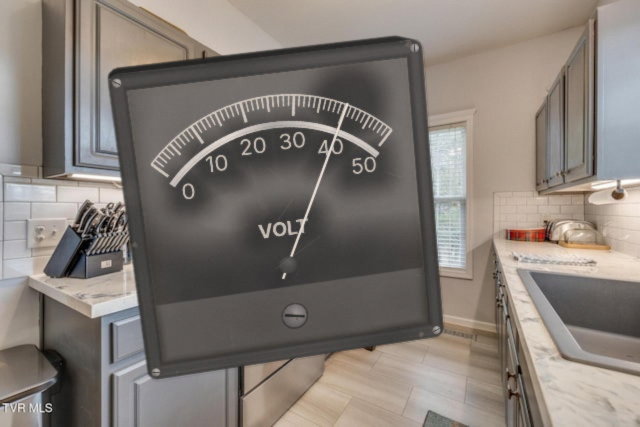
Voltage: {"value": 40, "unit": "V"}
